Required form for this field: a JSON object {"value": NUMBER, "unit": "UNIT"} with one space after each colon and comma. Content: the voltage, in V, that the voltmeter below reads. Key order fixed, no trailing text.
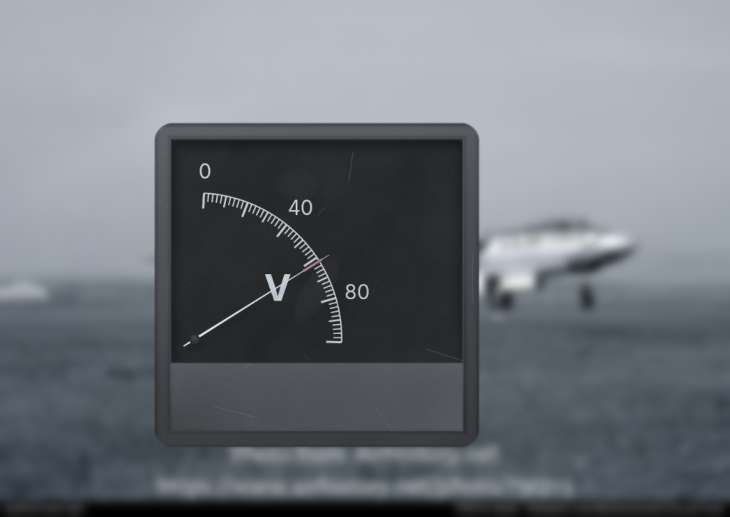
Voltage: {"value": 62, "unit": "V"}
